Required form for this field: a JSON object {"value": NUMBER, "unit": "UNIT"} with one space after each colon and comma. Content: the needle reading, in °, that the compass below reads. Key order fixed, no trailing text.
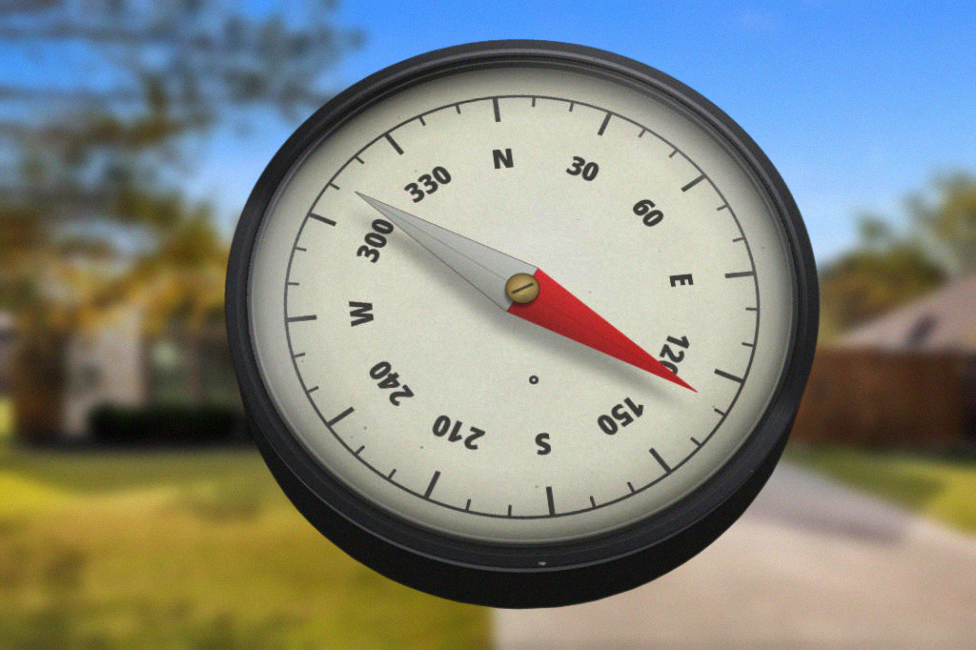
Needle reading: {"value": 130, "unit": "°"}
